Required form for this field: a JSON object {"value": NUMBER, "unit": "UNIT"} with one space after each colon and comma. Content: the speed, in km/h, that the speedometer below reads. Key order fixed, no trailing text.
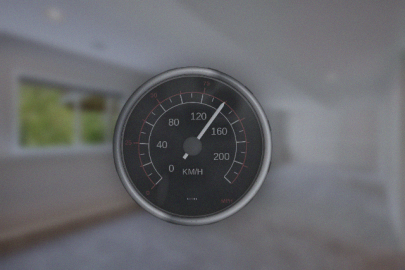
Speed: {"value": 140, "unit": "km/h"}
